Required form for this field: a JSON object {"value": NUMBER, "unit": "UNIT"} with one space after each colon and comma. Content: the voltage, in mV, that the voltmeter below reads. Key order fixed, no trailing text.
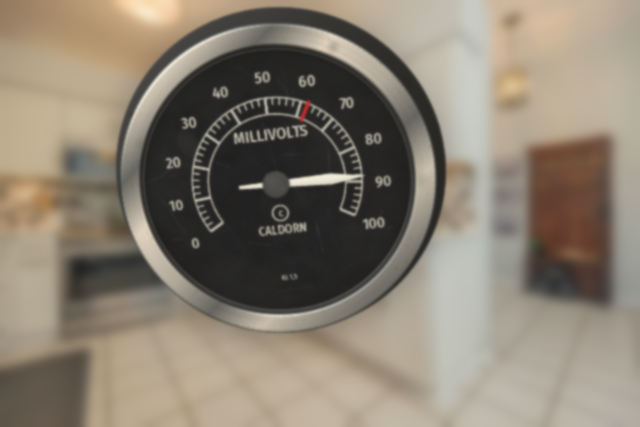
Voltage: {"value": 88, "unit": "mV"}
